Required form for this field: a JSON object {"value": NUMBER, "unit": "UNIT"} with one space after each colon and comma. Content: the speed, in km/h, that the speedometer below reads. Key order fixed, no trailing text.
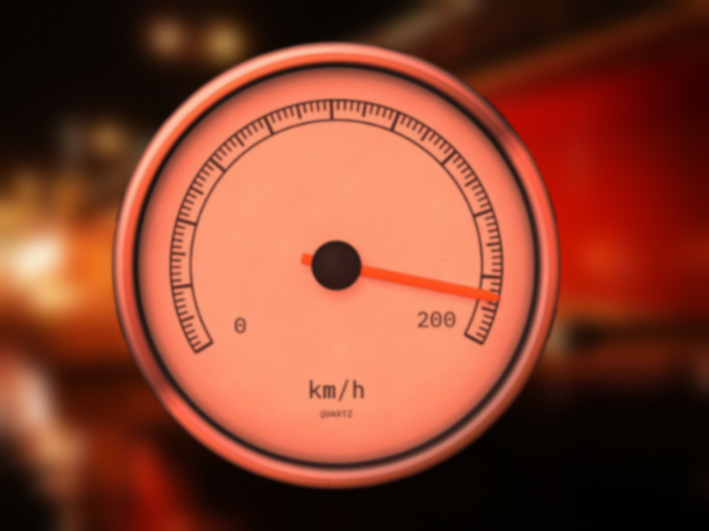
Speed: {"value": 186, "unit": "km/h"}
